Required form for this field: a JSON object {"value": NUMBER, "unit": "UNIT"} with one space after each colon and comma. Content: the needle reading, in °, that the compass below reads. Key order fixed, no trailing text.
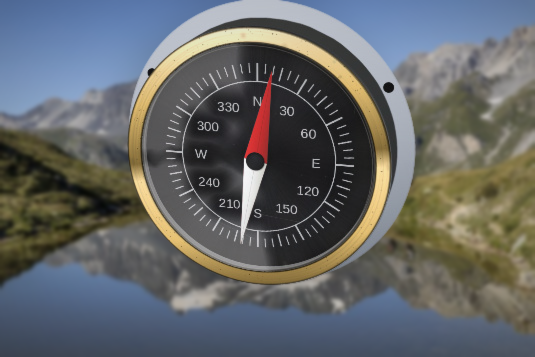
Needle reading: {"value": 10, "unit": "°"}
